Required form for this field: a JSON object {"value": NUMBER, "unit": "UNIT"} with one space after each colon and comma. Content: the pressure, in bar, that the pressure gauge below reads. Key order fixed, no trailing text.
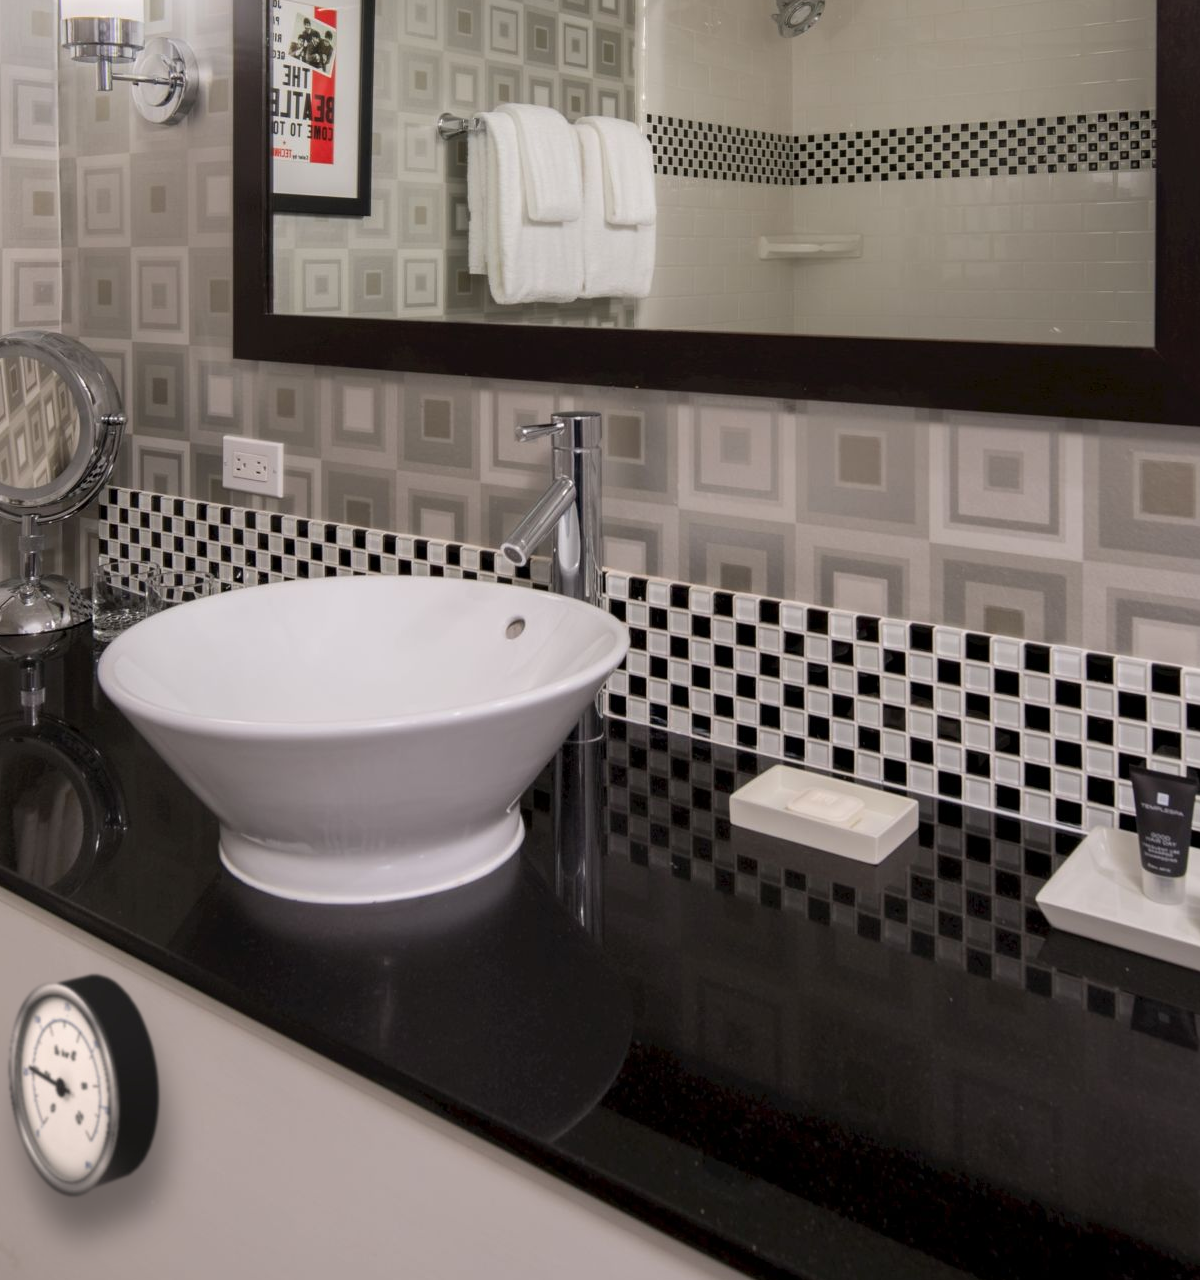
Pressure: {"value": 2, "unit": "bar"}
